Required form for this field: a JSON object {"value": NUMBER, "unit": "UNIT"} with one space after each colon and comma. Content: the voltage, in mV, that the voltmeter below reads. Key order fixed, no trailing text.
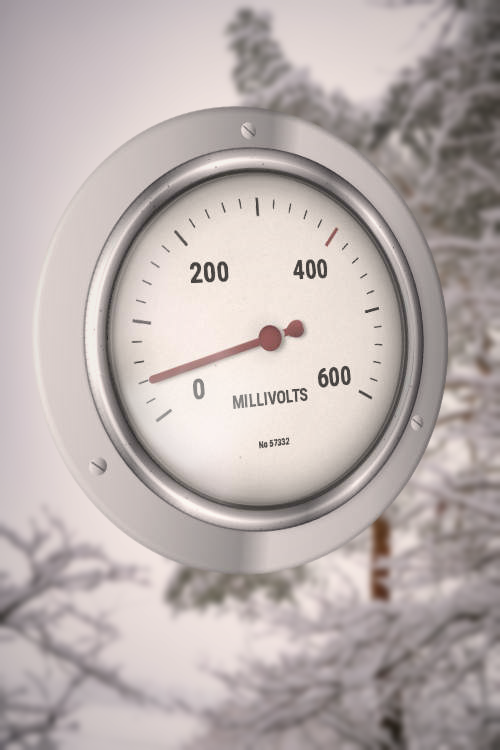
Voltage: {"value": 40, "unit": "mV"}
